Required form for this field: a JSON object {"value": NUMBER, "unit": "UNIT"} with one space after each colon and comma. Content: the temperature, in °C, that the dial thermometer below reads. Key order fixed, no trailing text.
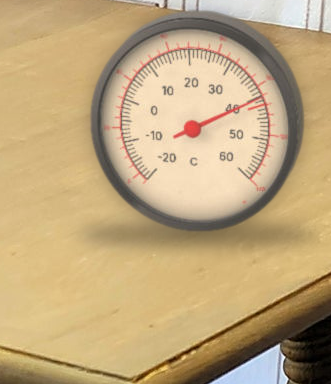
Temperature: {"value": 40, "unit": "°C"}
